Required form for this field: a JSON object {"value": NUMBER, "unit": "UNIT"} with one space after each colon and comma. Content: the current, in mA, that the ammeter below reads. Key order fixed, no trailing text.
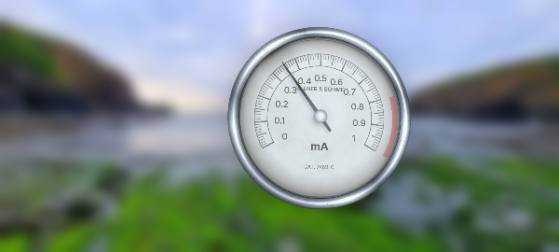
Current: {"value": 0.35, "unit": "mA"}
